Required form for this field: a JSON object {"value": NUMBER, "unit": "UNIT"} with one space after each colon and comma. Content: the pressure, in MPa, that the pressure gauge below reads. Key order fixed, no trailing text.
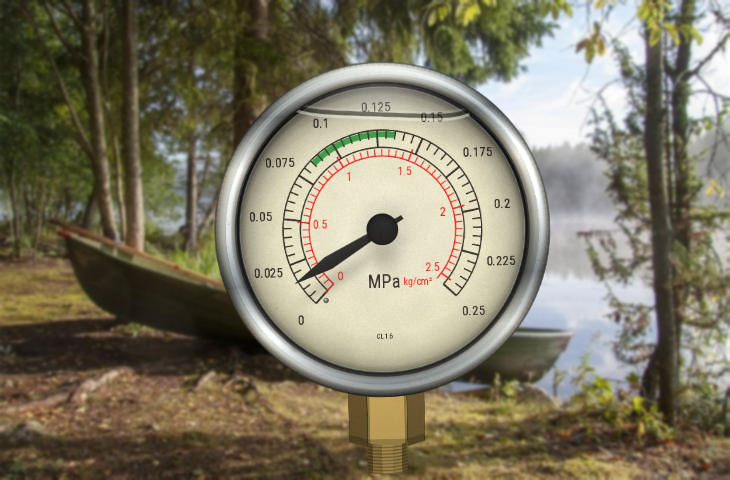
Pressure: {"value": 0.015, "unit": "MPa"}
